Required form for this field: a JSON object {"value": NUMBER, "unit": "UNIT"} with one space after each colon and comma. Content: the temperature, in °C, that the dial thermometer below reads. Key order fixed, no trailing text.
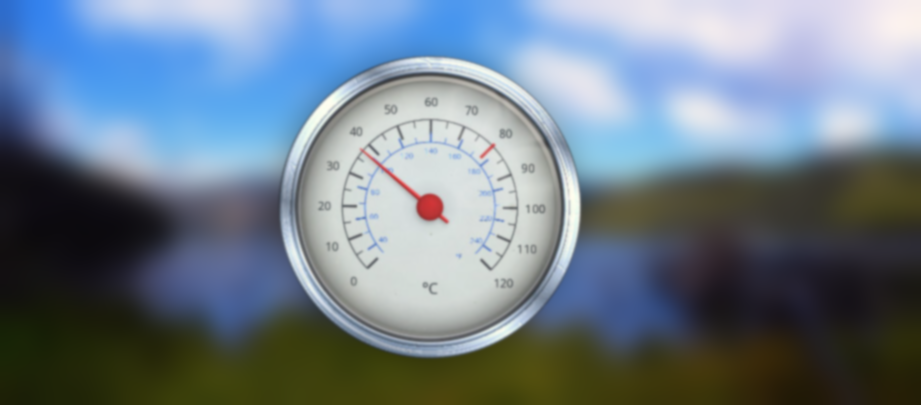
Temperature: {"value": 37.5, "unit": "°C"}
